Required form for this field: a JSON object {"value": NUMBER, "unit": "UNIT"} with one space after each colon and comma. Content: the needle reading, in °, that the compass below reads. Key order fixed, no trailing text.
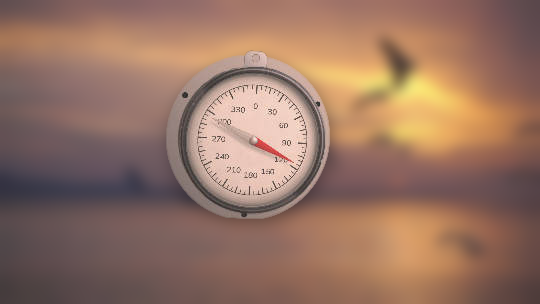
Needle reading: {"value": 115, "unit": "°"}
